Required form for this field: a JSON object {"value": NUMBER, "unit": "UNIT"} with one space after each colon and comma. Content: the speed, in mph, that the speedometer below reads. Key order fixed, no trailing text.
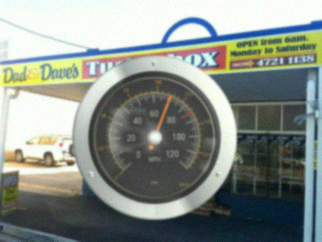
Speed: {"value": 70, "unit": "mph"}
